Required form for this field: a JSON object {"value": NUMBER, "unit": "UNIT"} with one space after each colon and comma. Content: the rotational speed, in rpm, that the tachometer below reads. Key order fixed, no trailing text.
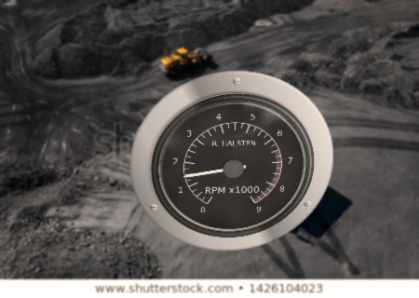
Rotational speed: {"value": 1500, "unit": "rpm"}
